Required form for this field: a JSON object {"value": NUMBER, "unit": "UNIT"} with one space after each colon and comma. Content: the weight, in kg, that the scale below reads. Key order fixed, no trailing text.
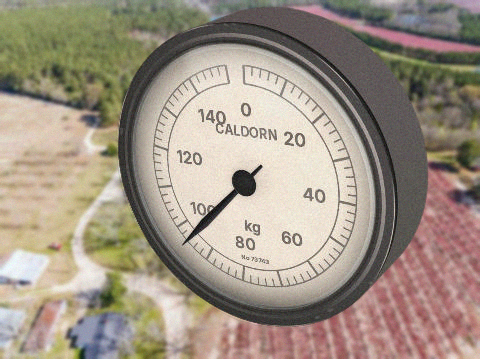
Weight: {"value": 96, "unit": "kg"}
